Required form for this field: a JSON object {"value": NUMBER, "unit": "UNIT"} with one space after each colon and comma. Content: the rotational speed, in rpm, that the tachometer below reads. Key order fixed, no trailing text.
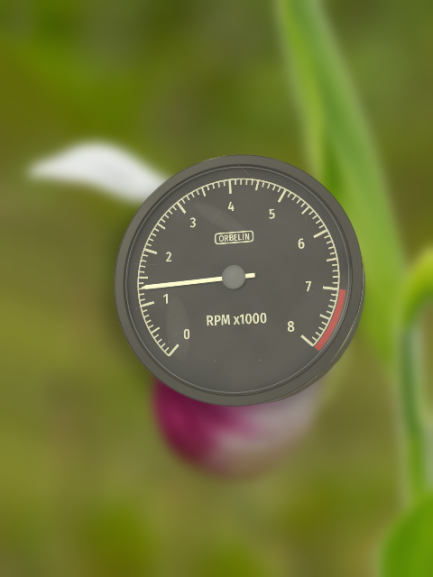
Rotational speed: {"value": 1300, "unit": "rpm"}
